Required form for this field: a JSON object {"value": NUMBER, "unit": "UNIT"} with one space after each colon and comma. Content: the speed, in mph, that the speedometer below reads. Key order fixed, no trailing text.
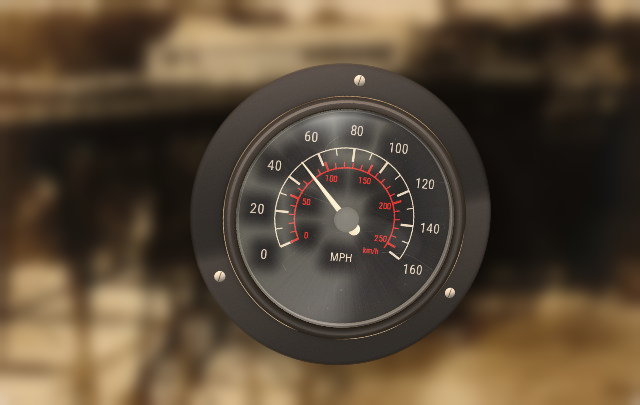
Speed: {"value": 50, "unit": "mph"}
